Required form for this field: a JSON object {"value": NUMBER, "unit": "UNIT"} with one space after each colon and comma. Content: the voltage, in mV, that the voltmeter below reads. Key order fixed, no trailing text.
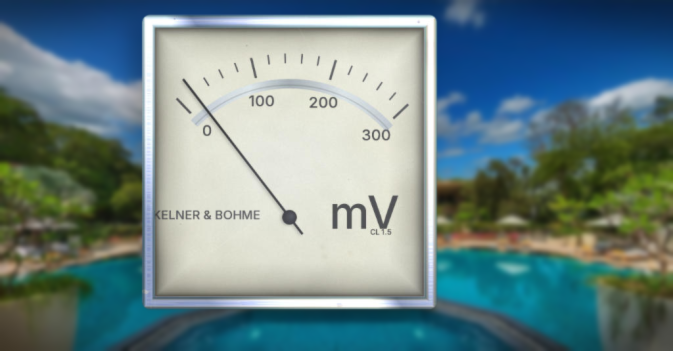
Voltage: {"value": 20, "unit": "mV"}
